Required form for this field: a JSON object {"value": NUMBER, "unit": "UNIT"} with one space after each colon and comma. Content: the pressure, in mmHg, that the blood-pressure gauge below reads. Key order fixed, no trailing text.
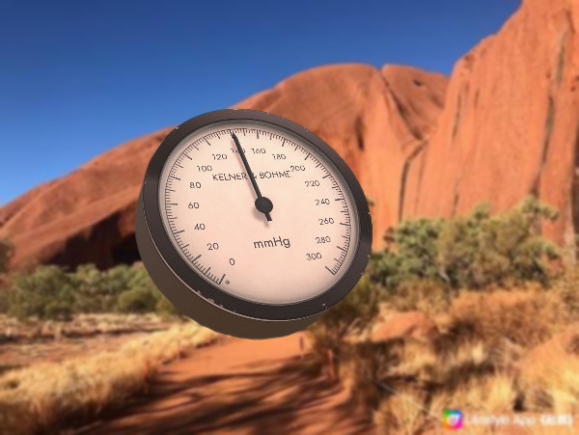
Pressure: {"value": 140, "unit": "mmHg"}
